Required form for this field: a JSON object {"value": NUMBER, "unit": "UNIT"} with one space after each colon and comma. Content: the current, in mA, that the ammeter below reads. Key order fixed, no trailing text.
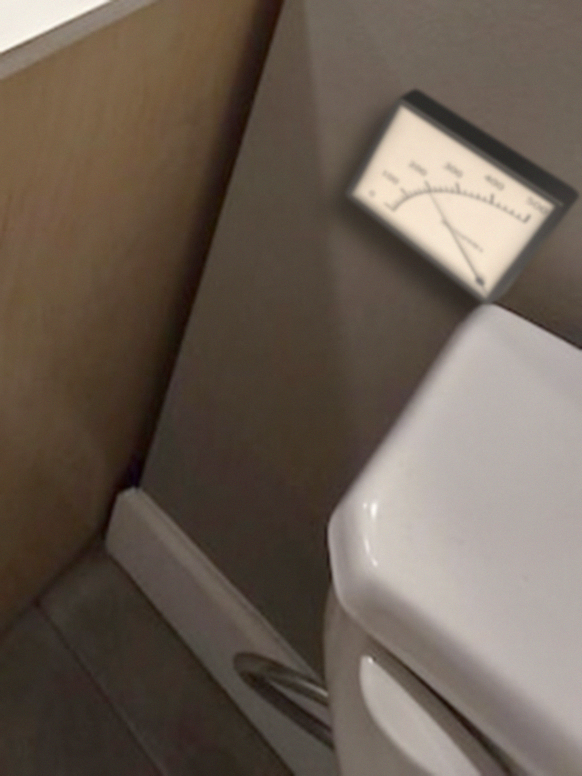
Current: {"value": 200, "unit": "mA"}
